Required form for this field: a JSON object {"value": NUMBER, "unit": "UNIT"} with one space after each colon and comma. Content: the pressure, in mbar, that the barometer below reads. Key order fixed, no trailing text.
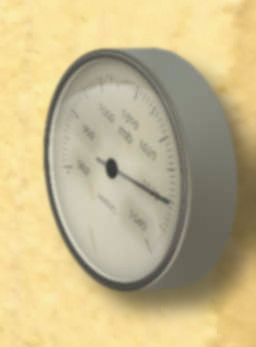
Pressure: {"value": 1030, "unit": "mbar"}
